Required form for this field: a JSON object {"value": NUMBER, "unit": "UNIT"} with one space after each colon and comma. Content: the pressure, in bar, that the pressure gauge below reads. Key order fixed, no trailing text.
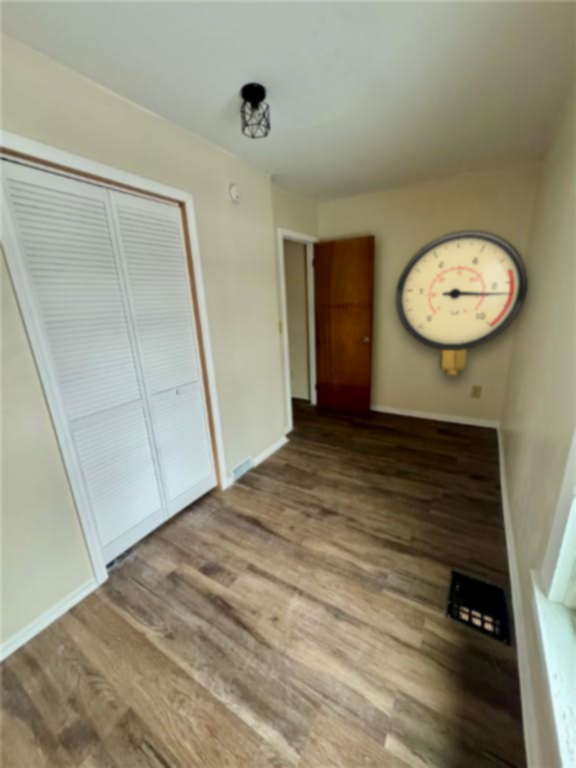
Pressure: {"value": 8.5, "unit": "bar"}
